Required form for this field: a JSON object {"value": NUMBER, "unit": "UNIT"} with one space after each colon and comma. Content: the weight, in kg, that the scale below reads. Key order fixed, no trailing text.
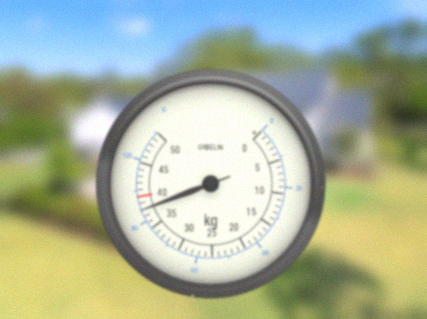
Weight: {"value": 38, "unit": "kg"}
